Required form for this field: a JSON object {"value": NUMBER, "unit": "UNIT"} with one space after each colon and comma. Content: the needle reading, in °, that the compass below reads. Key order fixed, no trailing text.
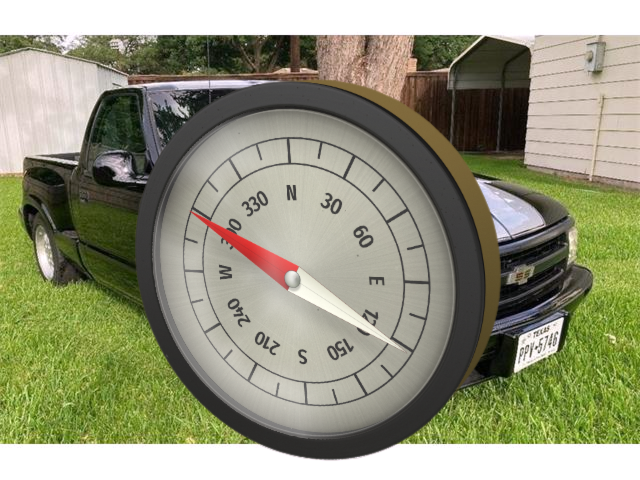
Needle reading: {"value": 300, "unit": "°"}
